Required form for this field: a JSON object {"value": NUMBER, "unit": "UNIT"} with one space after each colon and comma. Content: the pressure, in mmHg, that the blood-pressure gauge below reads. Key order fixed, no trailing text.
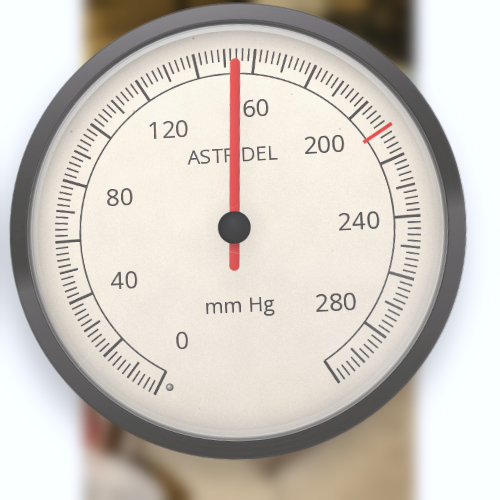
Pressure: {"value": 154, "unit": "mmHg"}
